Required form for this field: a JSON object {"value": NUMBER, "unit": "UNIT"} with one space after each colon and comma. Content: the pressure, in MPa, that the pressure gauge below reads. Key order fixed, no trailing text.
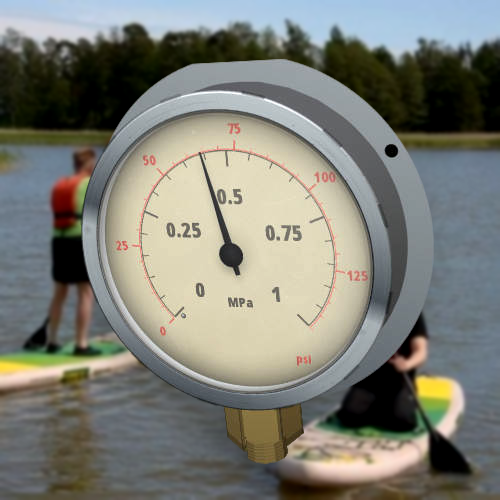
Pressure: {"value": 0.45, "unit": "MPa"}
